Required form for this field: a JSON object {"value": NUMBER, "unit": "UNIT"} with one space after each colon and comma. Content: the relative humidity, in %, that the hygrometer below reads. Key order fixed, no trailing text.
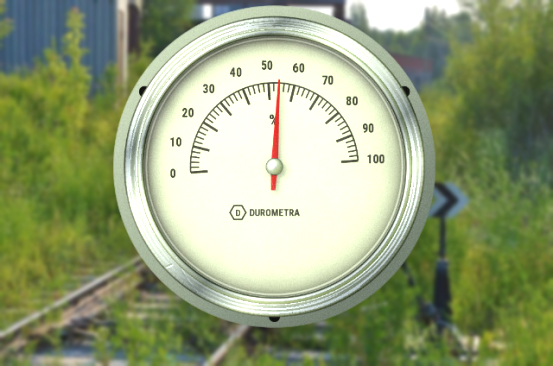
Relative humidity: {"value": 54, "unit": "%"}
